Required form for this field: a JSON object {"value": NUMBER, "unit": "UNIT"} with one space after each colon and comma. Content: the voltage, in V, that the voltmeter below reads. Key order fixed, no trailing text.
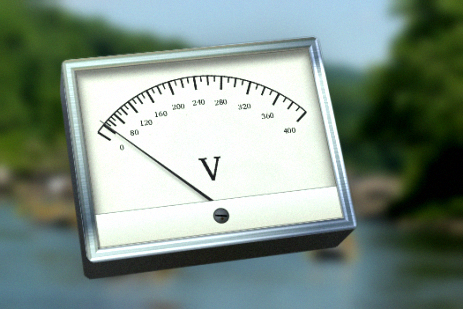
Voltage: {"value": 40, "unit": "V"}
